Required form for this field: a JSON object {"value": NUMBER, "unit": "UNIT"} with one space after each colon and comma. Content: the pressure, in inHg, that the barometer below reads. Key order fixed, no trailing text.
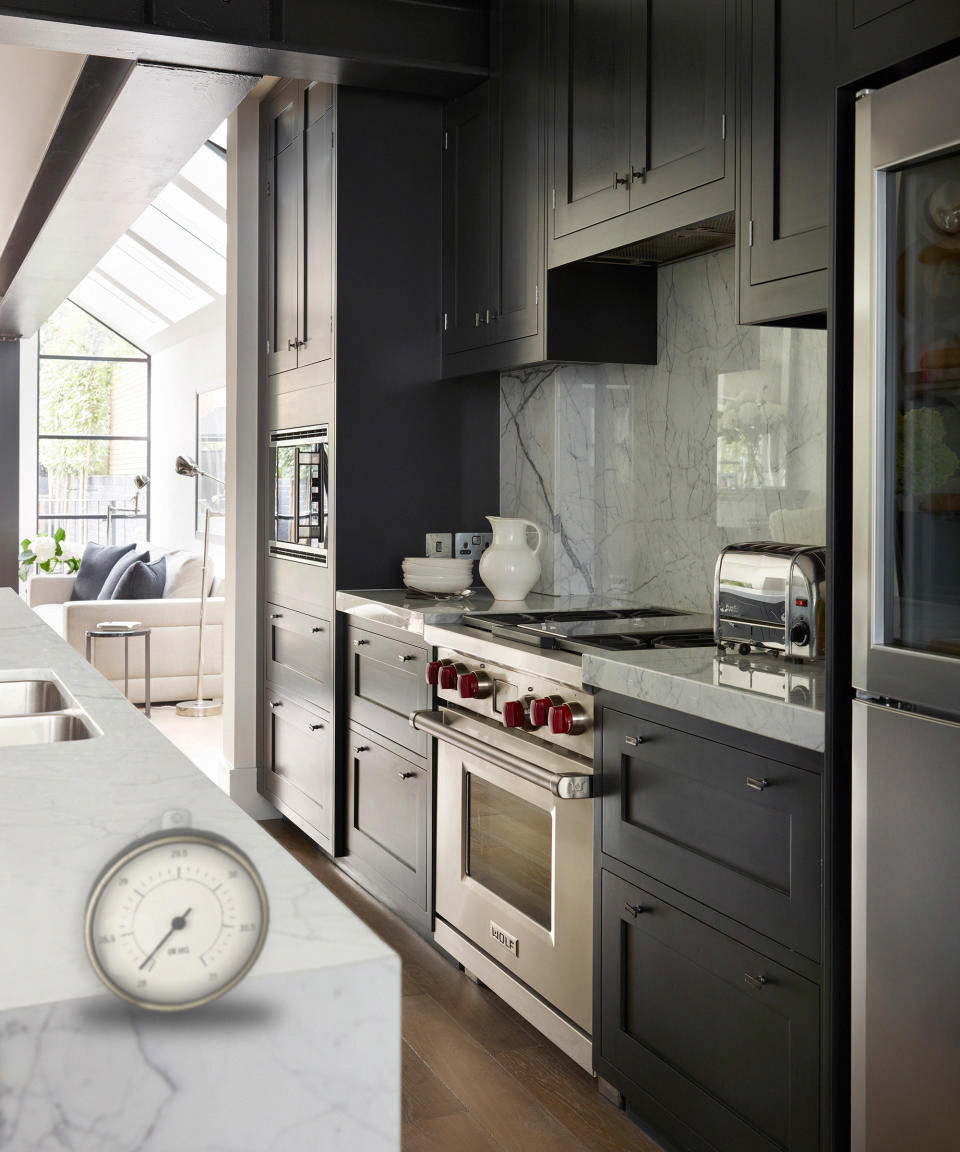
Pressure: {"value": 28.1, "unit": "inHg"}
